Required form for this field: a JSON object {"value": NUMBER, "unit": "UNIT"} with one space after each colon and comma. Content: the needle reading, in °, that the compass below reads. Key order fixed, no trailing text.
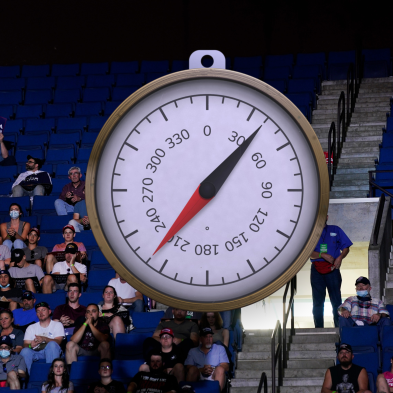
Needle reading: {"value": 220, "unit": "°"}
